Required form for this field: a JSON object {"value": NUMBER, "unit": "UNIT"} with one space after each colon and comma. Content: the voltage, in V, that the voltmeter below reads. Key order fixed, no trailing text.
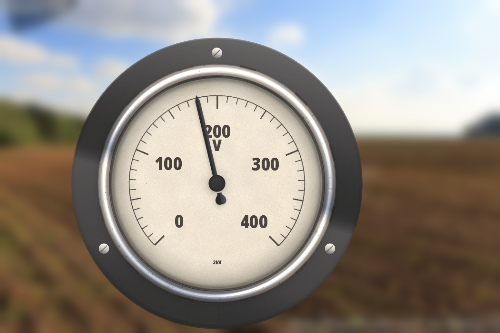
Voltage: {"value": 180, "unit": "V"}
